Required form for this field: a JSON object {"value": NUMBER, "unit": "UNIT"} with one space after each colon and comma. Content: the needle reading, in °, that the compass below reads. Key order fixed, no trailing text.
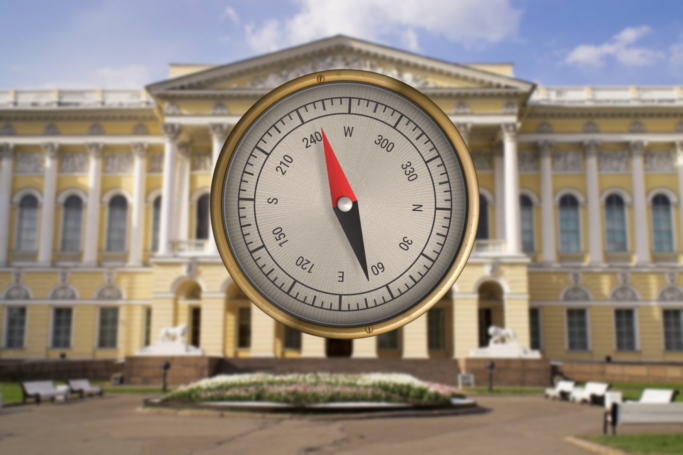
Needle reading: {"value": 250, "unit": "°"}
